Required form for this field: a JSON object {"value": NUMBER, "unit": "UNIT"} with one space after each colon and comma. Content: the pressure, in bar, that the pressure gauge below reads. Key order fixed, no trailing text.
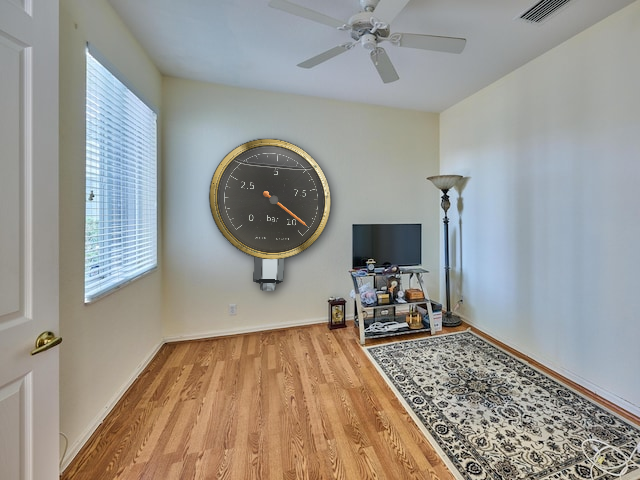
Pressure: {"value": 9.5, "unit": "bar"}
